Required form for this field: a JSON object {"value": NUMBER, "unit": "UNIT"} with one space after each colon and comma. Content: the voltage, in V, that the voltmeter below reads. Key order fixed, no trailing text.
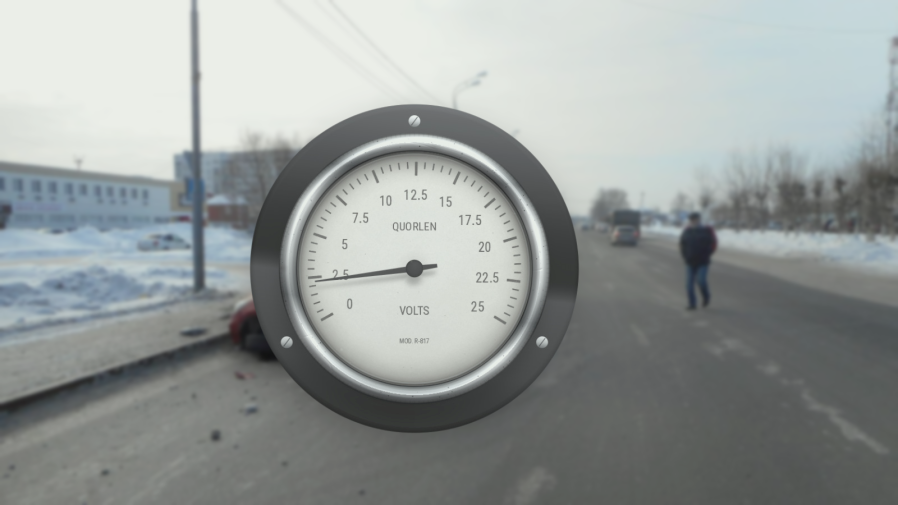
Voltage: {"value": 2.25, "unit": "V"}
